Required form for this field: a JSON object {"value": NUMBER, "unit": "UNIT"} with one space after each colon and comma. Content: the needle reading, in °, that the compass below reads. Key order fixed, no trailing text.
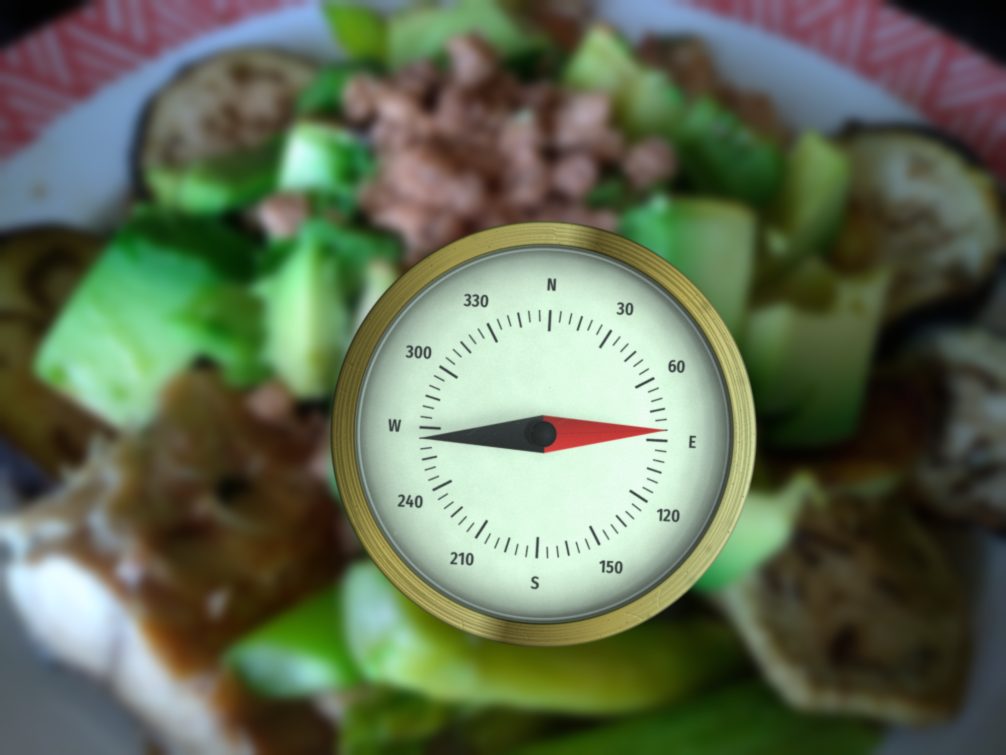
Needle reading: {"value": 85, "unit": "°"}
